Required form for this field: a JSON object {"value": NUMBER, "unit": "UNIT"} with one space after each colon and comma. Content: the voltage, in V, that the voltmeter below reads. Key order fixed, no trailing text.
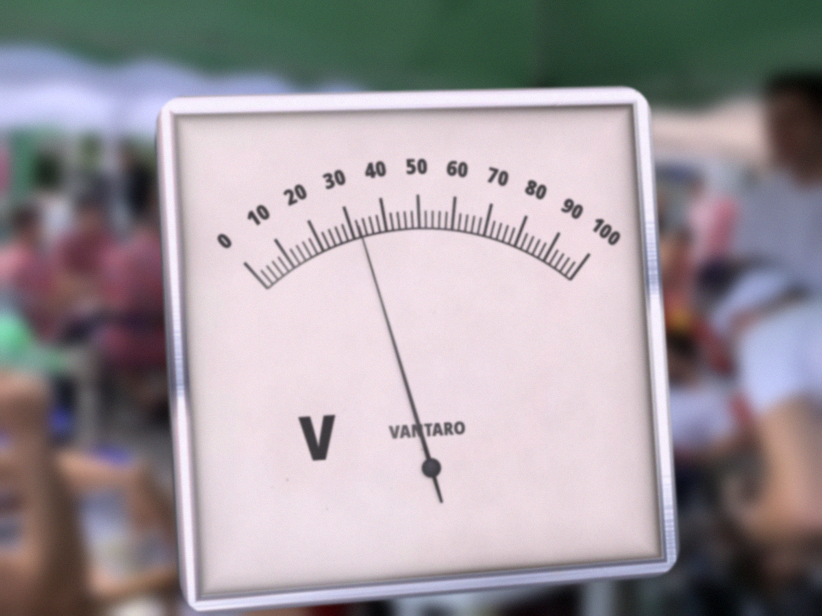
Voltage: {"value": 32, "unit": "V"}
